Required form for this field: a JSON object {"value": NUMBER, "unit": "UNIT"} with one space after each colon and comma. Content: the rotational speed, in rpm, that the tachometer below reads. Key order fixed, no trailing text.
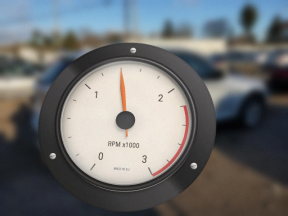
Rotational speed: {"value": 1400, "unit": "rpm"}
